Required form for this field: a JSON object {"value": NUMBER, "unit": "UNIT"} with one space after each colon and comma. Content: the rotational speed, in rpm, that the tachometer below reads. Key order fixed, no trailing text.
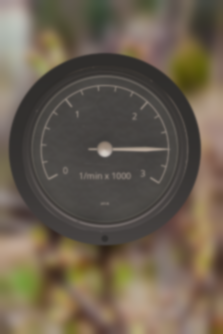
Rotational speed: {"value": 2600, "unit": "rpm"}
